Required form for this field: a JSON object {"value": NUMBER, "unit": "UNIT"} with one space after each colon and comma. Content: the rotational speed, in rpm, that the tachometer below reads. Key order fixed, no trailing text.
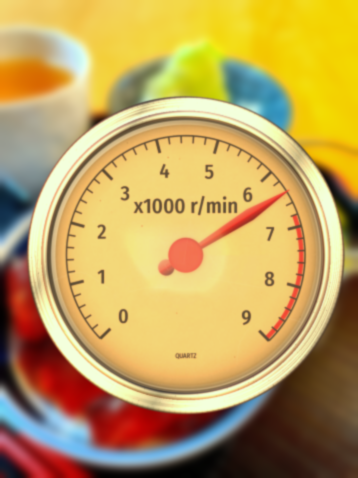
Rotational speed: {"value": 6400, "unit": "rpm"}
